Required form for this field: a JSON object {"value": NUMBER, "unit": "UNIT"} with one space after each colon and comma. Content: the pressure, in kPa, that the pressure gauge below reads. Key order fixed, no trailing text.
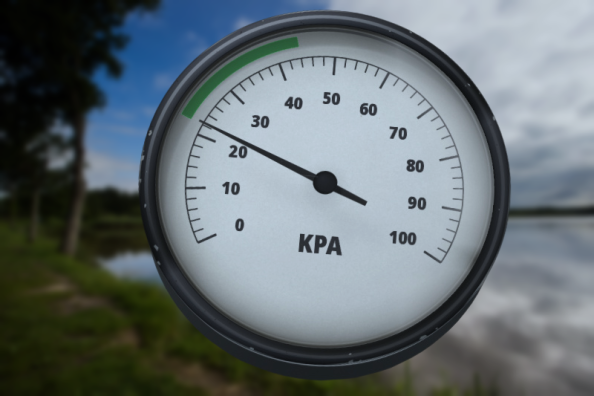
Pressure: {"value": 22, "unit": "kPa"}
